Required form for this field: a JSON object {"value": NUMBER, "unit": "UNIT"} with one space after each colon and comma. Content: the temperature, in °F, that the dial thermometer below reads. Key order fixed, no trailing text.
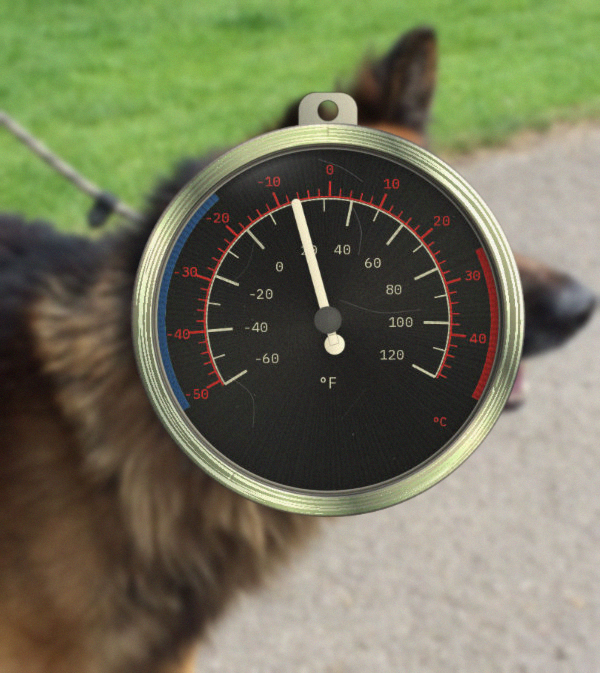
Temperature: {"value": 20, "unit": "°F"}
